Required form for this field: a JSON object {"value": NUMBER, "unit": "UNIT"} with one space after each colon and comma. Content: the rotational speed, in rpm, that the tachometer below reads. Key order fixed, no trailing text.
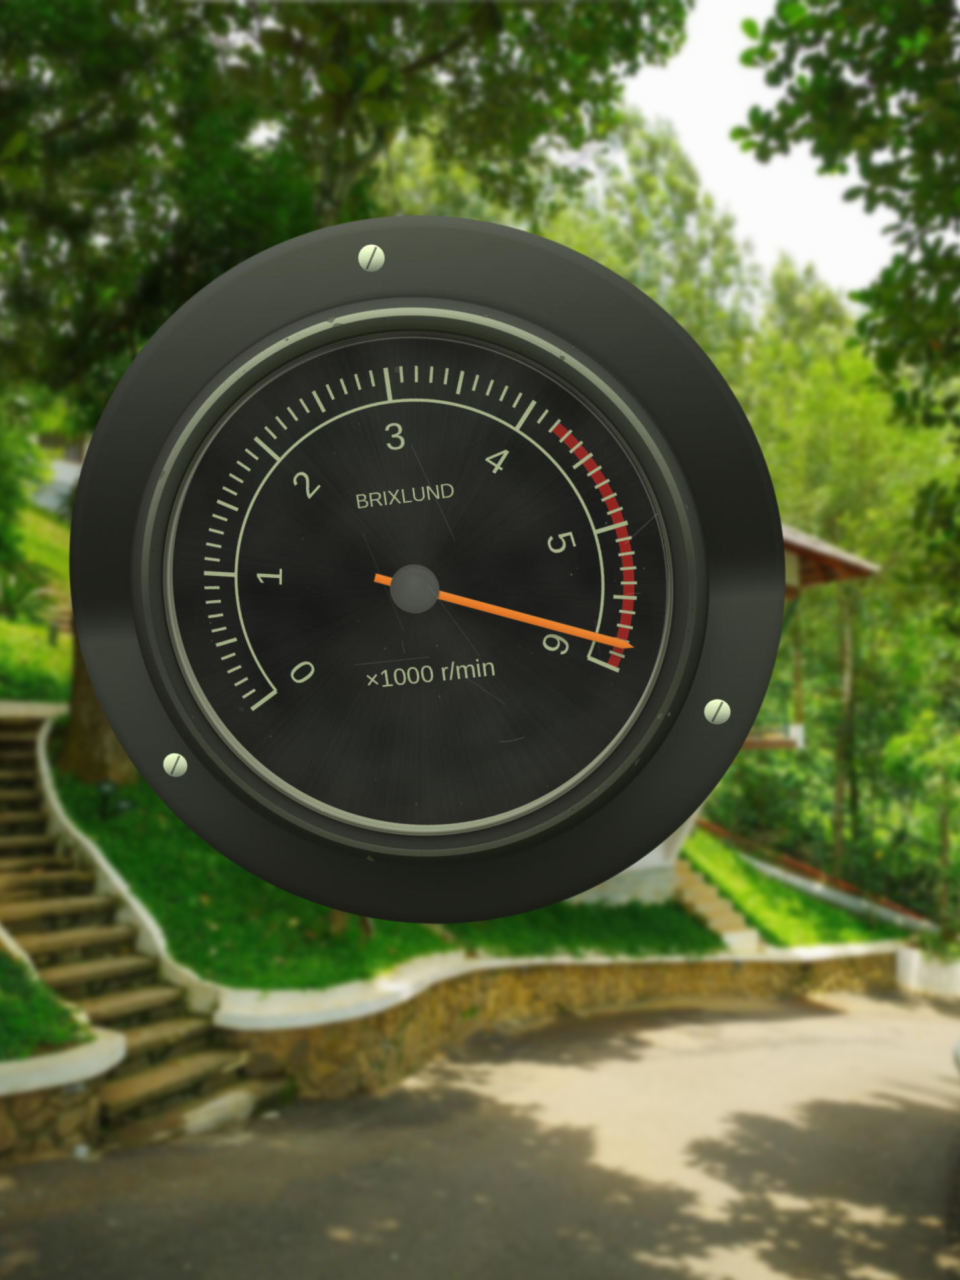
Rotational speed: {"value": 5800, "unit": "rpm"}
